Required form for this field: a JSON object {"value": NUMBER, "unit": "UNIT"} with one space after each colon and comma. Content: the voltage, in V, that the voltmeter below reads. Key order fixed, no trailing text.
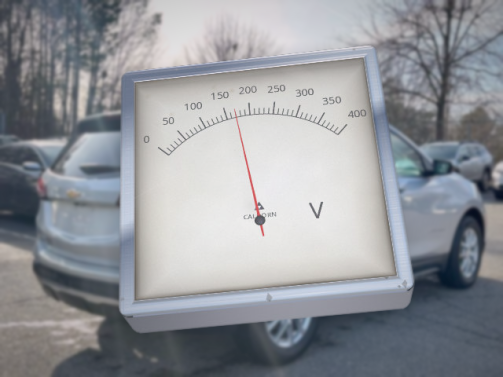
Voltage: {"value": 170, "unit": "V"}
